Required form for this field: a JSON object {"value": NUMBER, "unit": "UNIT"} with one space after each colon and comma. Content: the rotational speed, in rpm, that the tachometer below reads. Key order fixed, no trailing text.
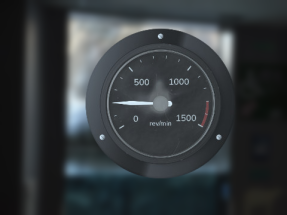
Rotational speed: {"value": 200, "unit": "rpm"}
